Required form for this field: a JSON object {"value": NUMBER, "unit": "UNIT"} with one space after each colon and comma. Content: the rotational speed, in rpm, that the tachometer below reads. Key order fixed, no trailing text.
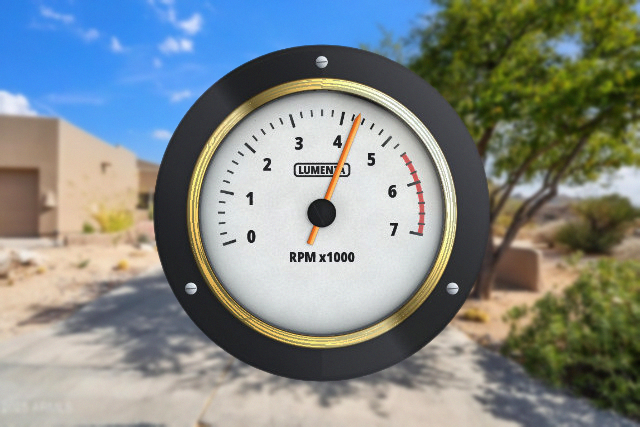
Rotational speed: {"value": 4300, "unit": "rpm"}
